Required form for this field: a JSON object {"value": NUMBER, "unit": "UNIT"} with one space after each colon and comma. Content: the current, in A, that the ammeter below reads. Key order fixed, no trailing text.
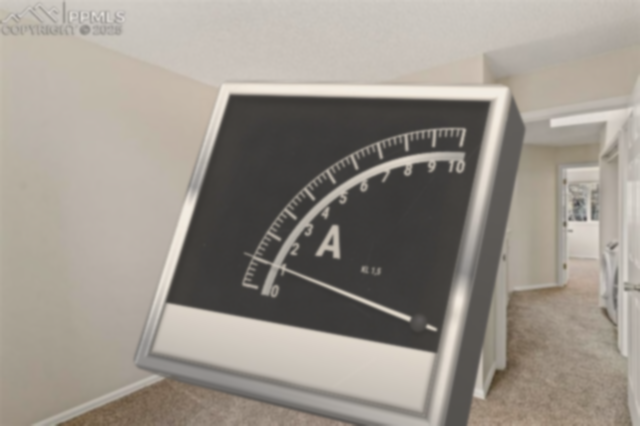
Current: {"value": 1, "unit": "A"}
